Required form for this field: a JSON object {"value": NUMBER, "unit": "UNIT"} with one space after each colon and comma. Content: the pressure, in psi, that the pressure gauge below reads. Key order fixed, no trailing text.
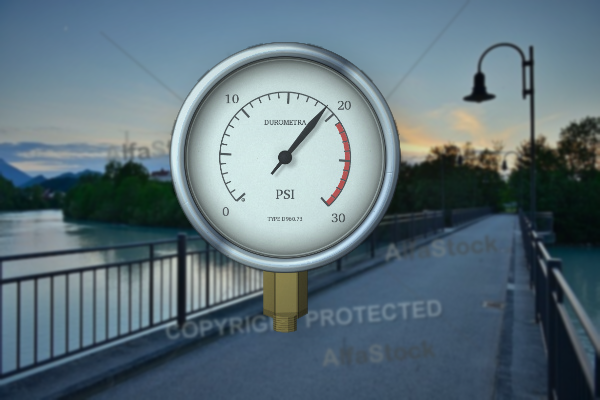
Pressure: {"value": 19, "unit": "psi"}
